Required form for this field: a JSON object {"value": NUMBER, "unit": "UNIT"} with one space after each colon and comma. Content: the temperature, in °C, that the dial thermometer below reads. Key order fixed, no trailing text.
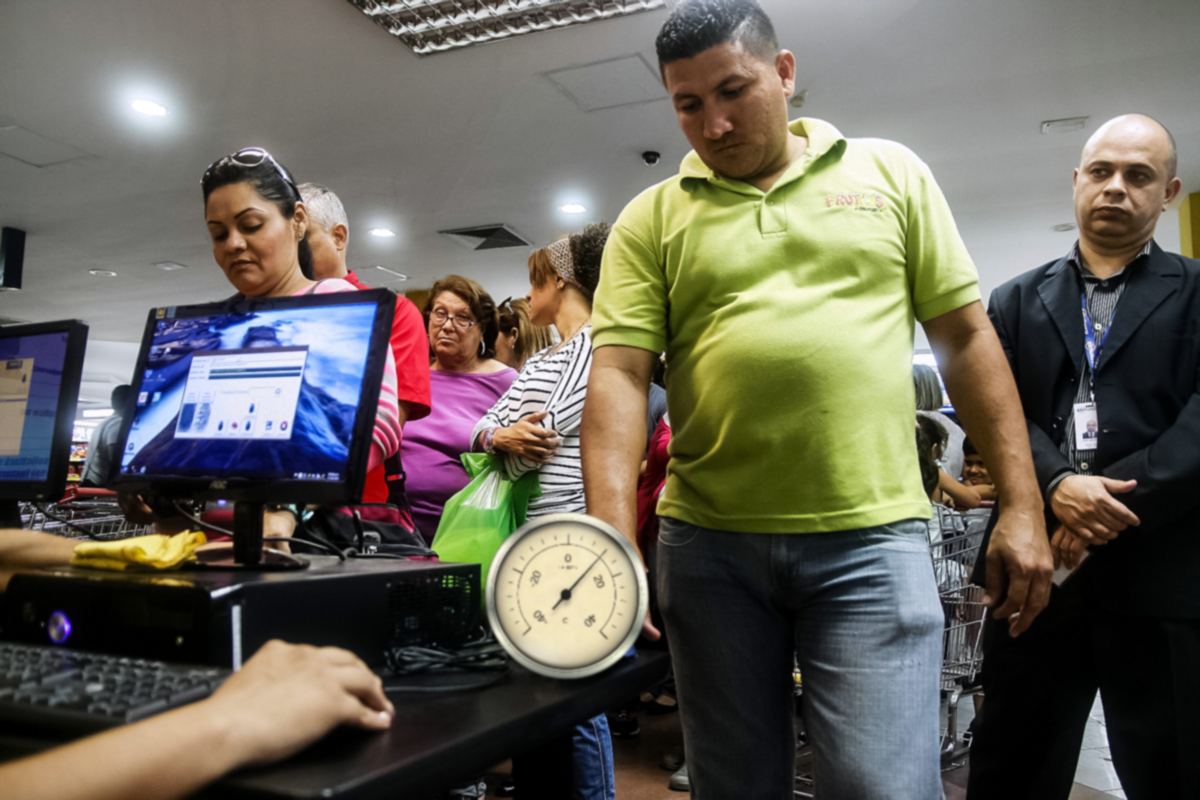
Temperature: {"value": 12, "unit": "°C"}
